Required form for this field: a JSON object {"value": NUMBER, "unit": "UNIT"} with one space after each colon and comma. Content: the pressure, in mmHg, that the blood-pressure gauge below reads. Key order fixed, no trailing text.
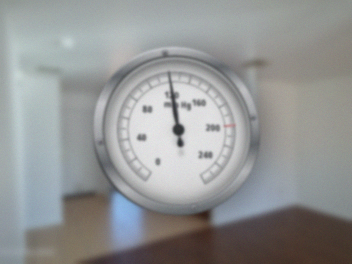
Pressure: {"value": 120, "unit": "mmHg"}
